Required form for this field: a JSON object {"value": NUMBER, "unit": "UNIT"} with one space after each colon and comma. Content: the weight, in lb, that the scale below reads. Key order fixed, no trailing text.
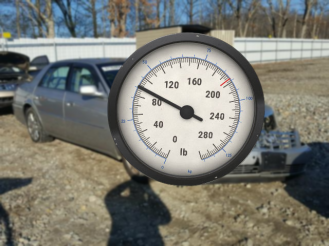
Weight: {"value": 90, "unit": "lb"}
